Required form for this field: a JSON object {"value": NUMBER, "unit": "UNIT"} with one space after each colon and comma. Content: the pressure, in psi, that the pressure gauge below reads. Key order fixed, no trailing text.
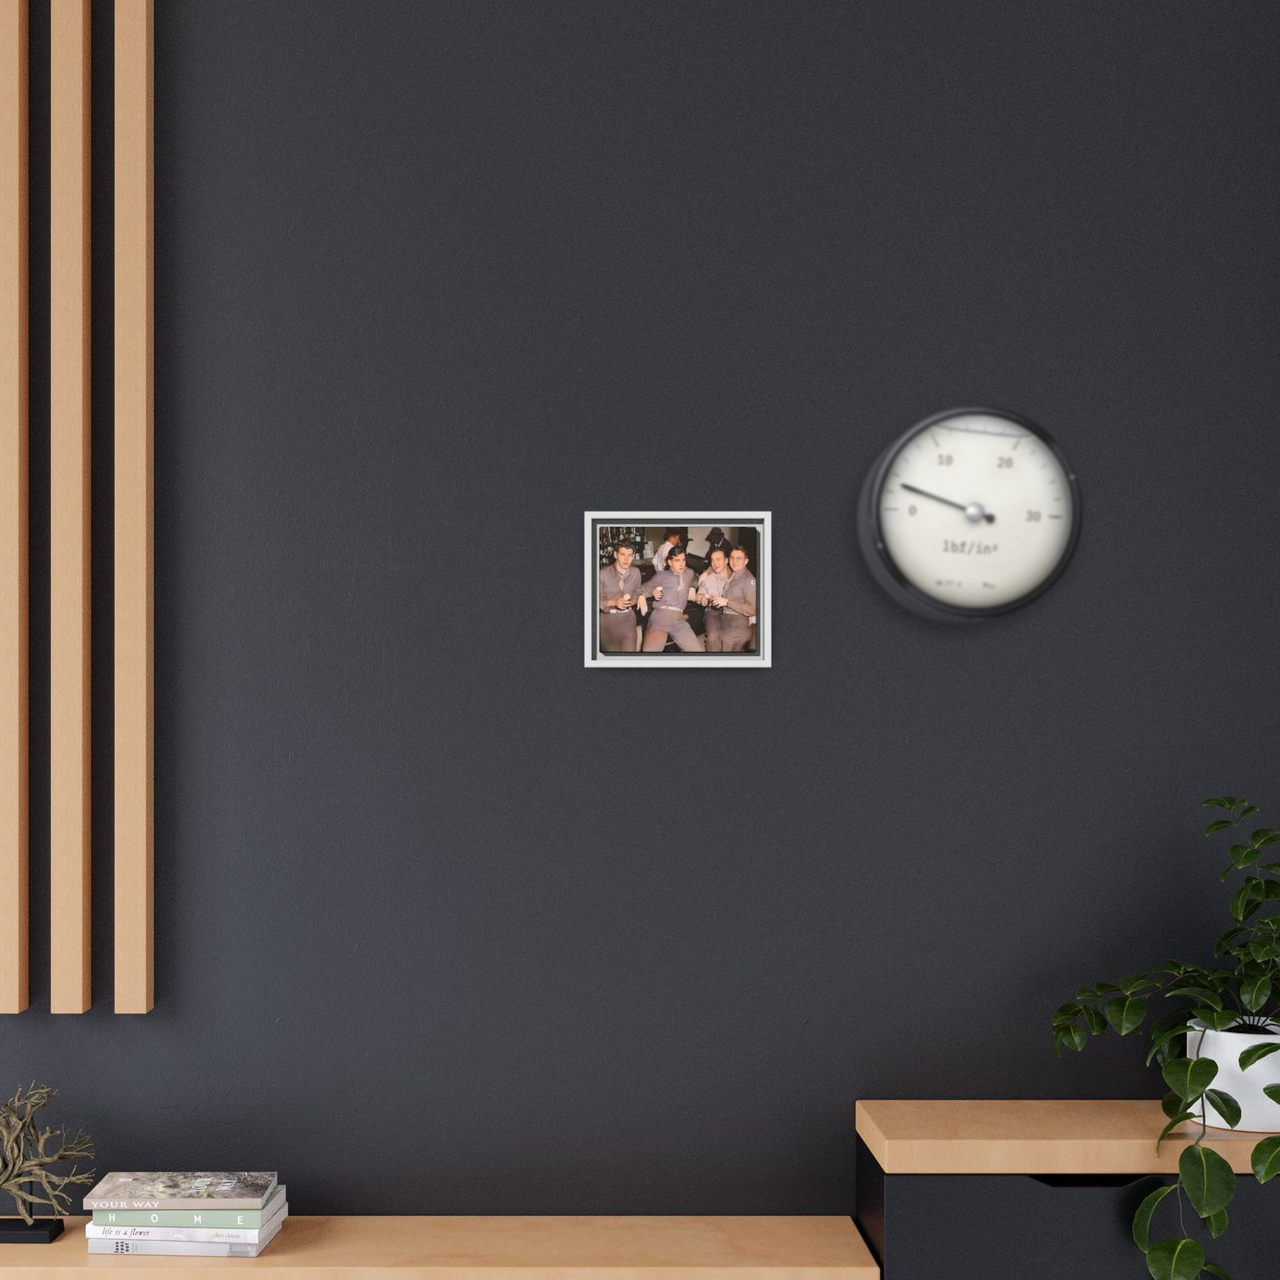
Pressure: {"value": 3, "unit": "psi"}
